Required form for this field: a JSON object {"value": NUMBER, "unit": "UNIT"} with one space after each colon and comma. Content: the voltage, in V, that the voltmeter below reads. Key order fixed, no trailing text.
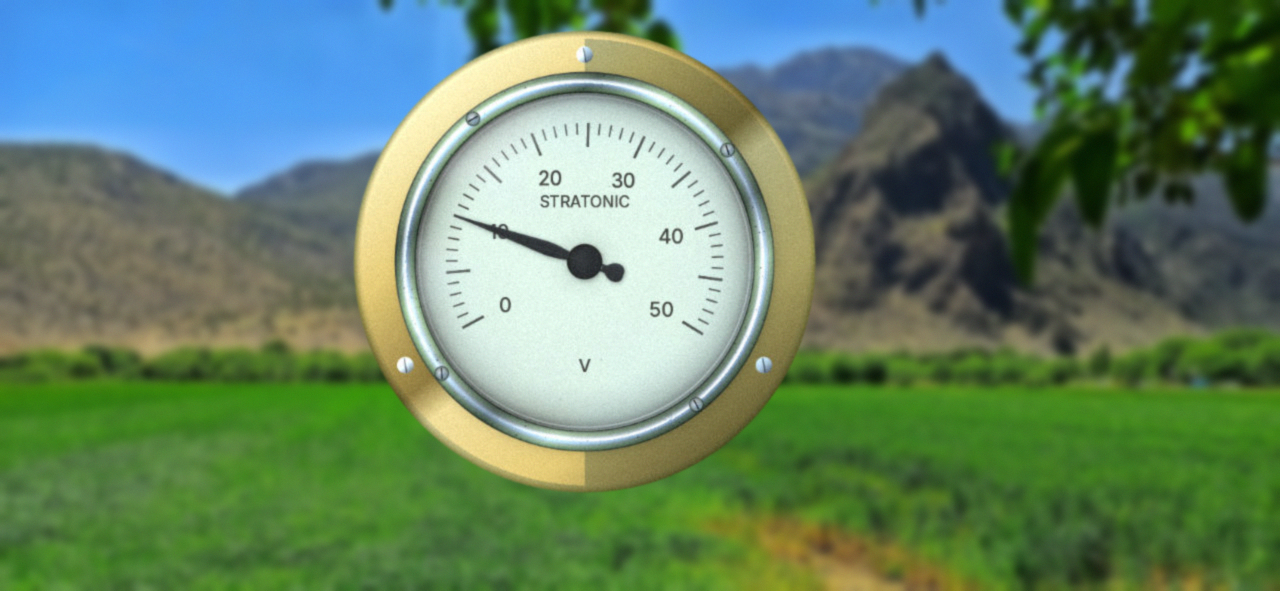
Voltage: {"value": 10, "unit": "V"}
